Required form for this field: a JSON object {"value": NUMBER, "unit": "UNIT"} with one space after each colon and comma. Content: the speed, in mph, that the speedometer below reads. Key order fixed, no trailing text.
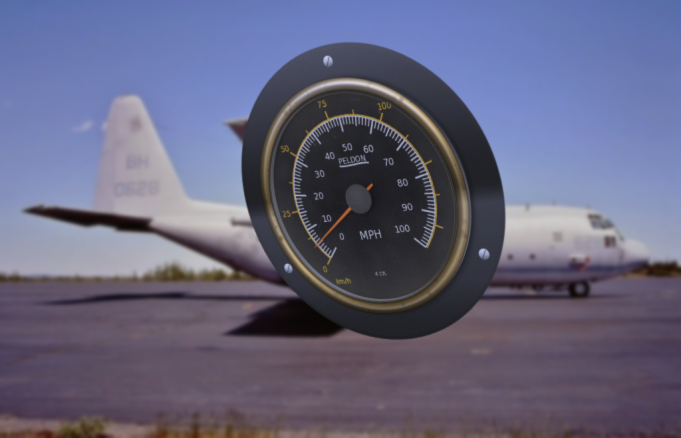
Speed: {"value": 5, "unit": "mph"}
